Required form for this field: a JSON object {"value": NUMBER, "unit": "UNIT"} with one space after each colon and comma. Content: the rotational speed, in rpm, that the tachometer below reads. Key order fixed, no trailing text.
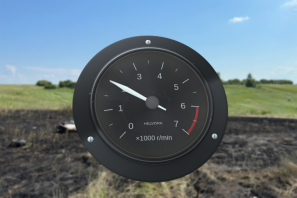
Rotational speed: {"value": 2000, "unit": "rpm"}
